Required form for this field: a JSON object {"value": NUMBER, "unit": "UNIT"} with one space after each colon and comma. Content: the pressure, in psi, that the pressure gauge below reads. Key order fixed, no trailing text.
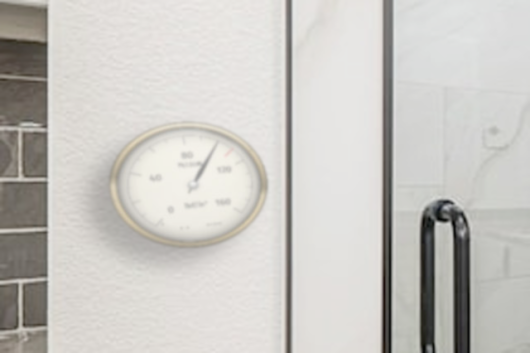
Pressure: {"value": 100, "unit": "psi"}
